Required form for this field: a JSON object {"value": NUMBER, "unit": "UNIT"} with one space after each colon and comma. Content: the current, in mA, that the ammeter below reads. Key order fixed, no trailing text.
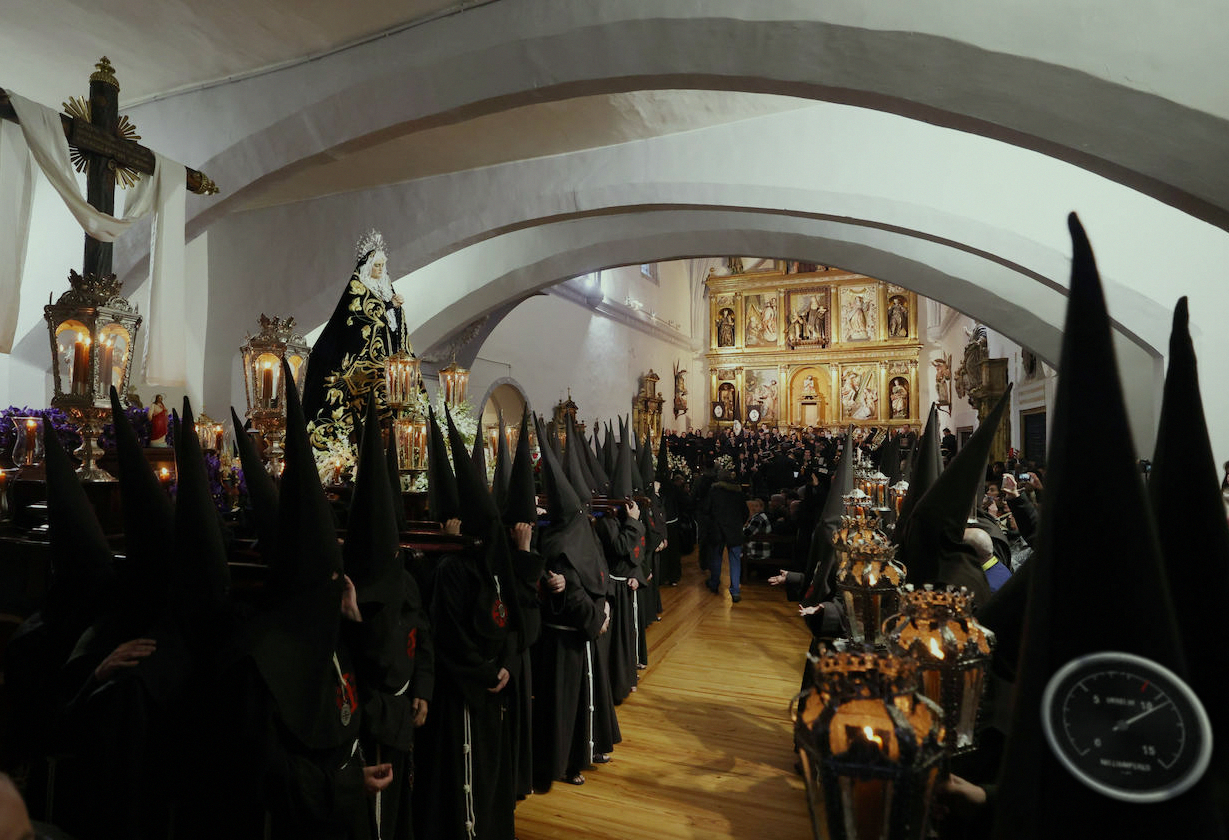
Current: {"value": 10.5, "unit": "mA"}
